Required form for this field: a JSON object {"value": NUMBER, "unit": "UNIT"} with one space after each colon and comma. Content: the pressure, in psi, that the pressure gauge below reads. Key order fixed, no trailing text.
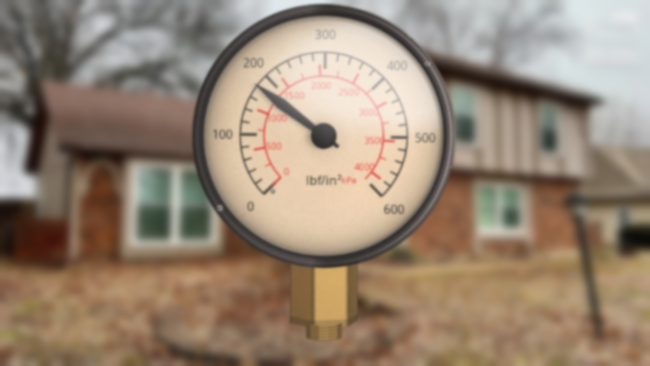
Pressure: {"value": 180, "unit": "psi"}
